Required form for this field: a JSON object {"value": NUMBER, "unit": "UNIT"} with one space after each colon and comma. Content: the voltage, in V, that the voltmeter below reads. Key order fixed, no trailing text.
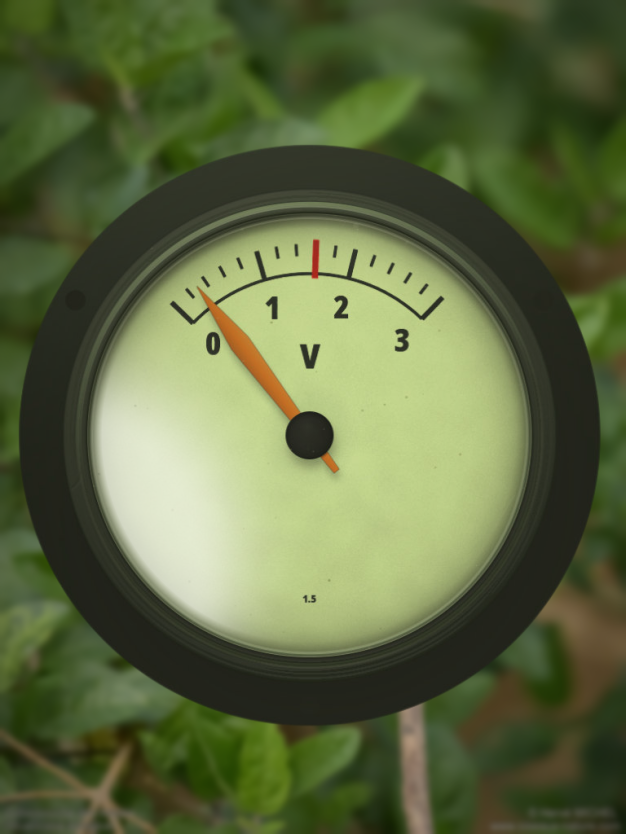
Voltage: {"value": 0.3, "unit": "V"}
